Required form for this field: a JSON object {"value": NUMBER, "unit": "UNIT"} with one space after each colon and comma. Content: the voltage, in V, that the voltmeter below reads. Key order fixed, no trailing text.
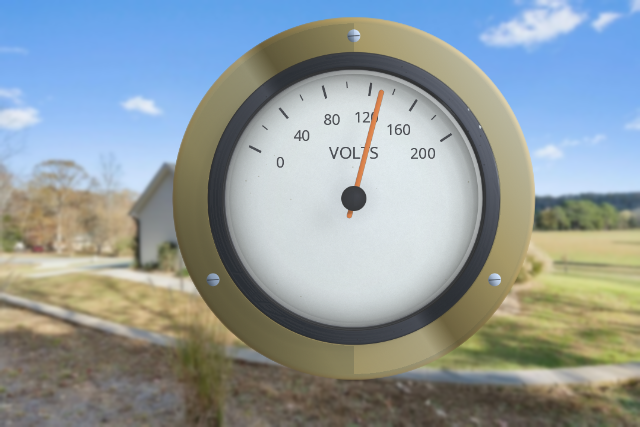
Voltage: {"value": 130, "unit": "V"}
